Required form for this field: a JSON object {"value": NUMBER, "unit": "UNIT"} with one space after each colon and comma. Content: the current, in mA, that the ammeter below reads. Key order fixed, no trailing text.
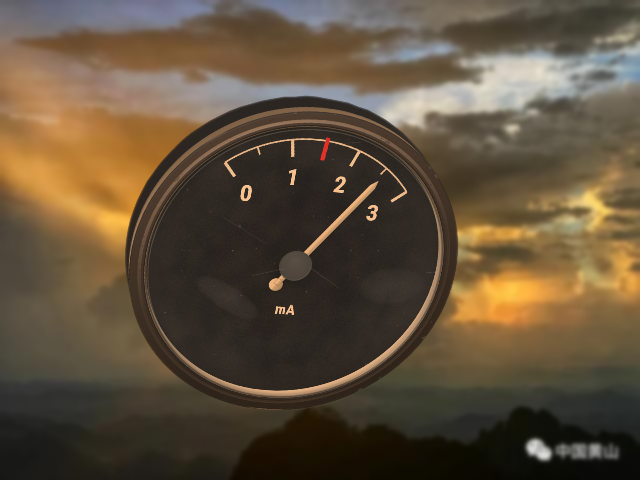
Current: {"value": 2.5, "unit": "mA"}
